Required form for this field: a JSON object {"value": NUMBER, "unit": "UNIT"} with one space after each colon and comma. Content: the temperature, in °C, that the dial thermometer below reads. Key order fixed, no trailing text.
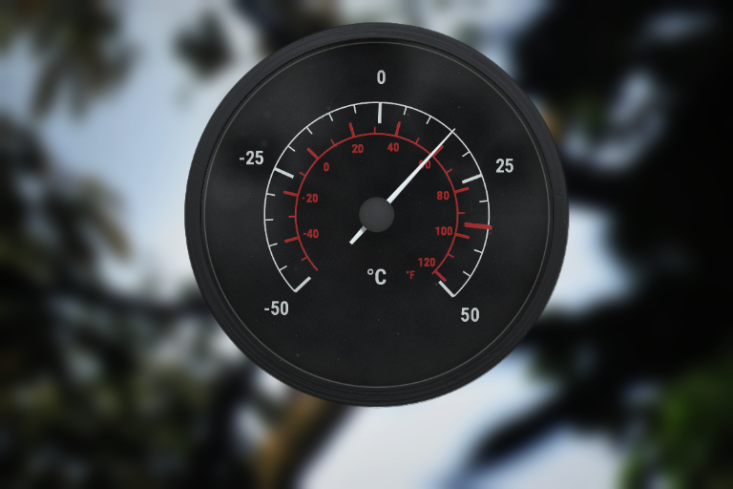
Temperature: {"value": 15, "unit": "°C"}
